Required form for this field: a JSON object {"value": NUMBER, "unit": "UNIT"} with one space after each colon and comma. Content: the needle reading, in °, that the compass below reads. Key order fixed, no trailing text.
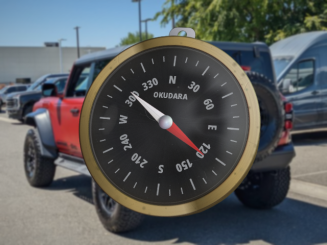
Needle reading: {"value": 125, "unit": "°"}
